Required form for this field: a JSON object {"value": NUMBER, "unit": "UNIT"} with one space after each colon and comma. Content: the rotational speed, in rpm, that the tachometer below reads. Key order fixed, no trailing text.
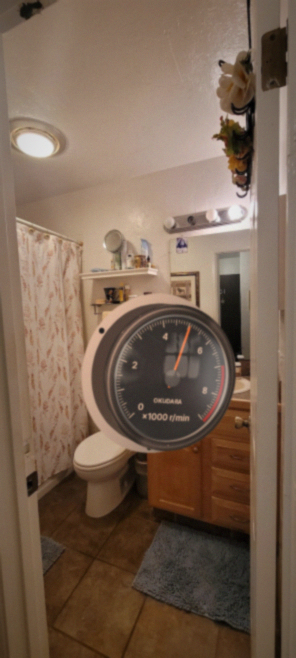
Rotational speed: {"value": 5000, "unit": "rpm"}
